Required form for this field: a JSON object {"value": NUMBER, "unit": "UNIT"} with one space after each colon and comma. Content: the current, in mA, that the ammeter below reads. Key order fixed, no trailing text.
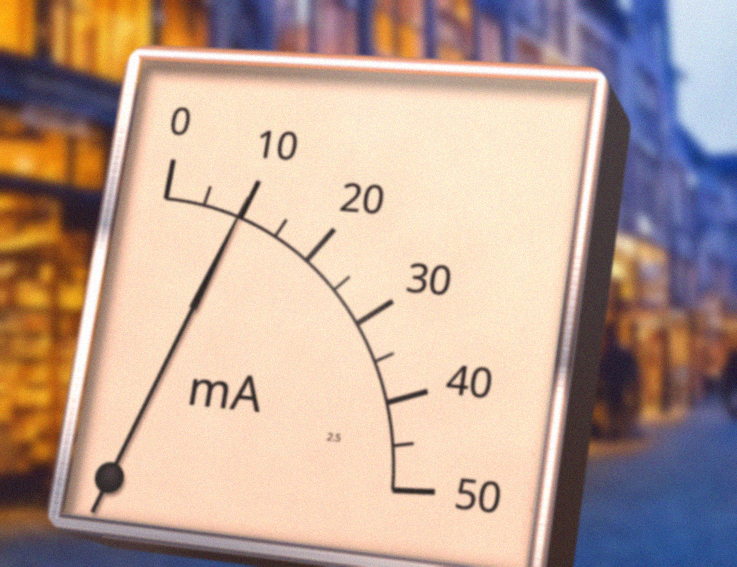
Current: {"value": 10, "unit": "mA"}
